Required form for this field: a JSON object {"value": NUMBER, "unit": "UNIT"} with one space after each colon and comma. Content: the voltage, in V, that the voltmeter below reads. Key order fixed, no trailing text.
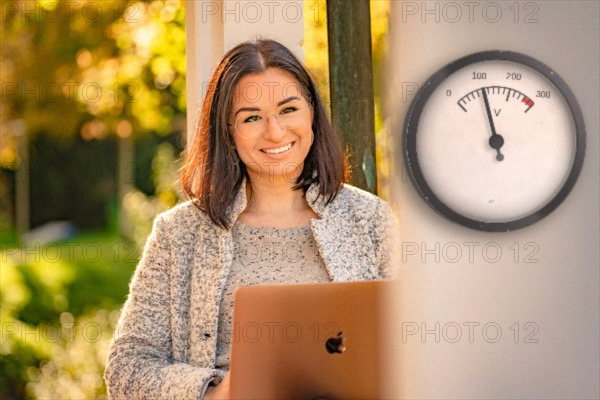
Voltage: {"value": 100, "unit": "V"}
